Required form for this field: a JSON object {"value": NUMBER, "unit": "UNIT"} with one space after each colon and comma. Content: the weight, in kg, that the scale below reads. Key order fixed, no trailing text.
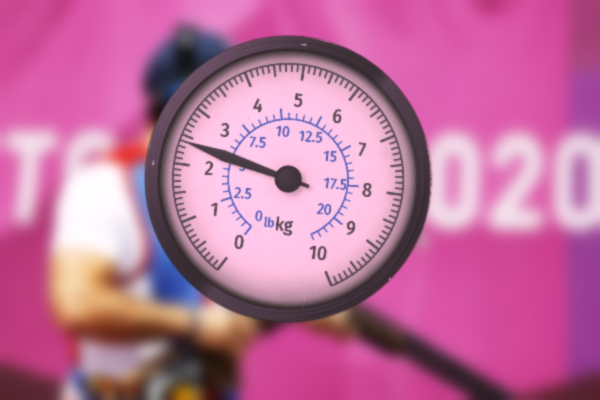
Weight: {"value": 2.4, "unit": "kg"}
